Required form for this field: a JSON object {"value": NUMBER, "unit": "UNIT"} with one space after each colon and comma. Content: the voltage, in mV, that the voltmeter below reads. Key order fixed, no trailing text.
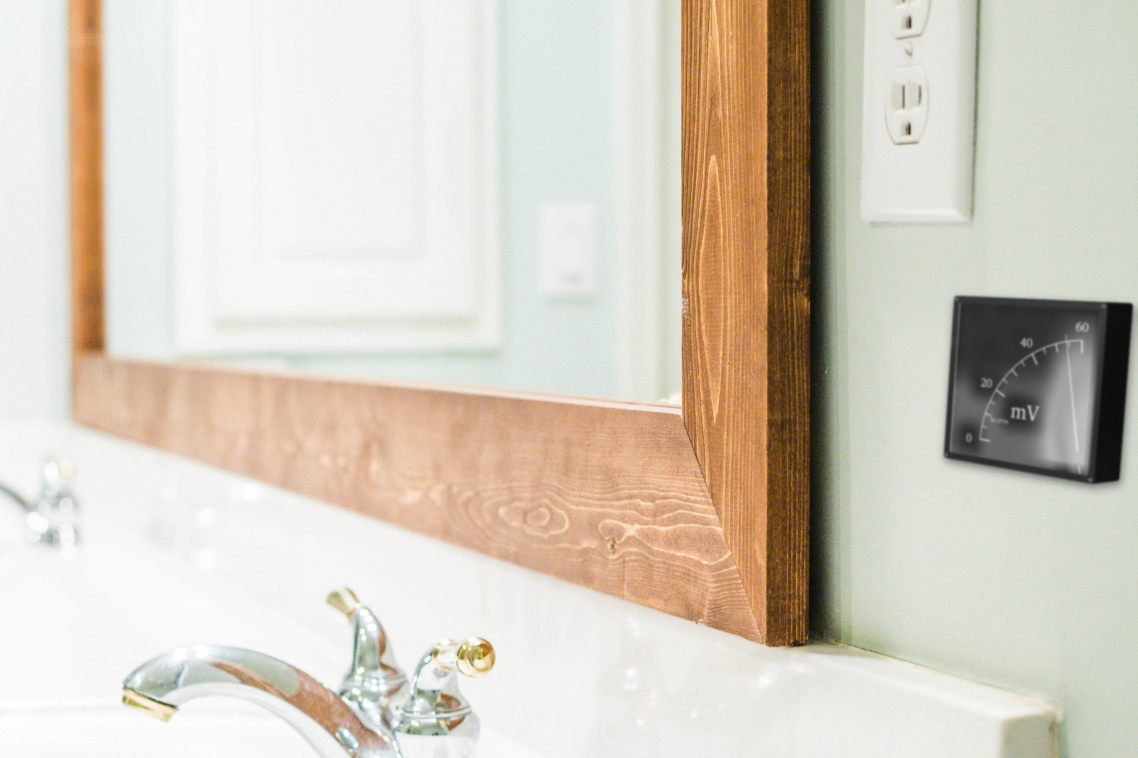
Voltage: {"value": 55, "unit": "mV"}
